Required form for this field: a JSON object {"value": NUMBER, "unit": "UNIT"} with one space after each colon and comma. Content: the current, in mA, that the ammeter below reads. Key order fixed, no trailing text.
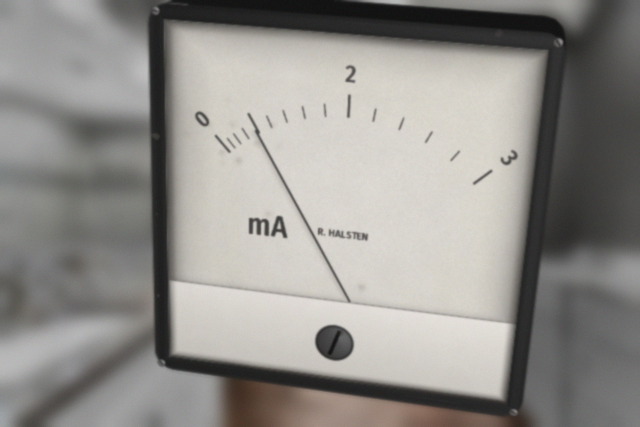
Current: {"value": 1, "unit": "mA"}
